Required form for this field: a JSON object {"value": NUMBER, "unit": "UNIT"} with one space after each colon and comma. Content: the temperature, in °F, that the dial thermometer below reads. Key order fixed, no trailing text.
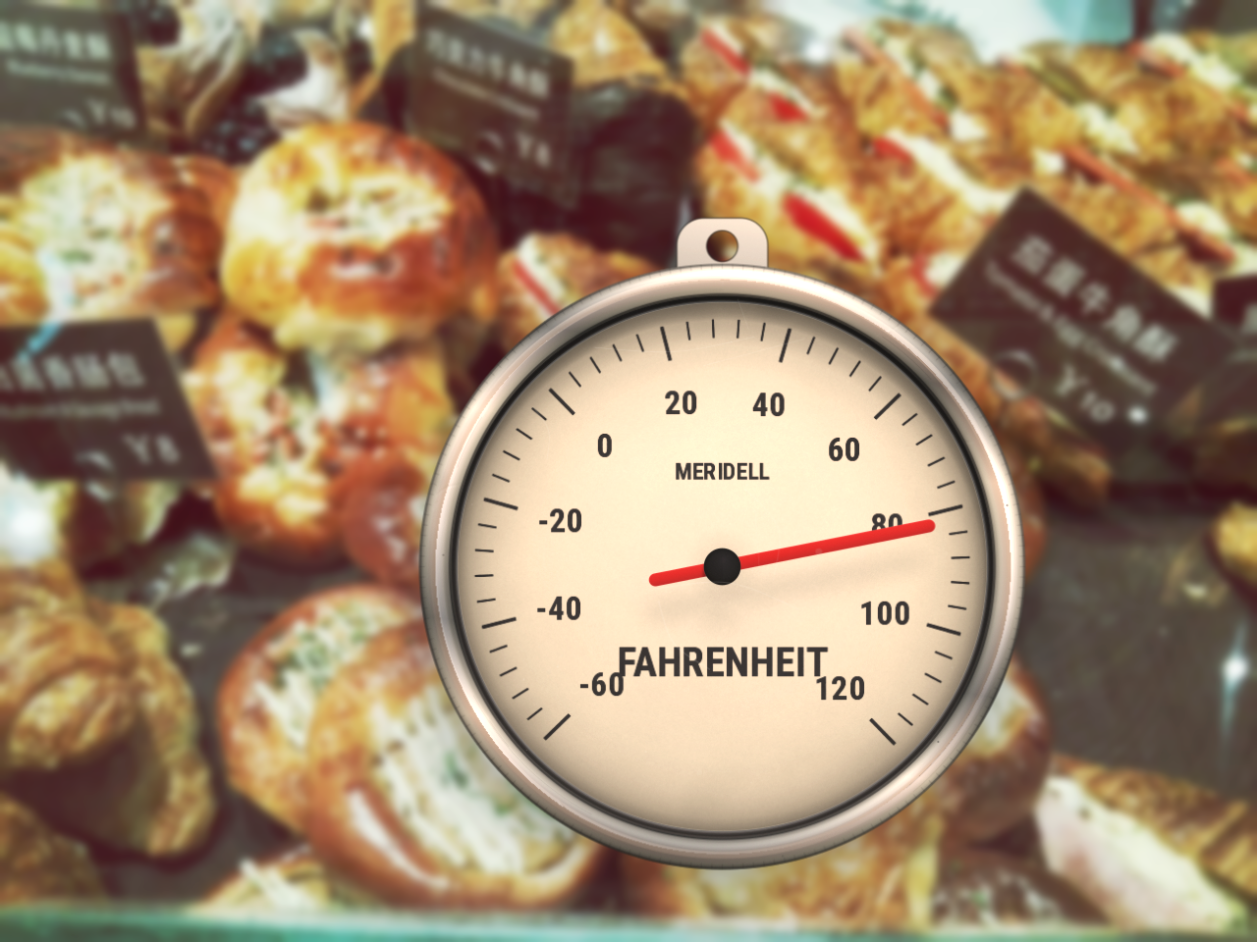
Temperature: {"value": 82, "unit": "°F"}
